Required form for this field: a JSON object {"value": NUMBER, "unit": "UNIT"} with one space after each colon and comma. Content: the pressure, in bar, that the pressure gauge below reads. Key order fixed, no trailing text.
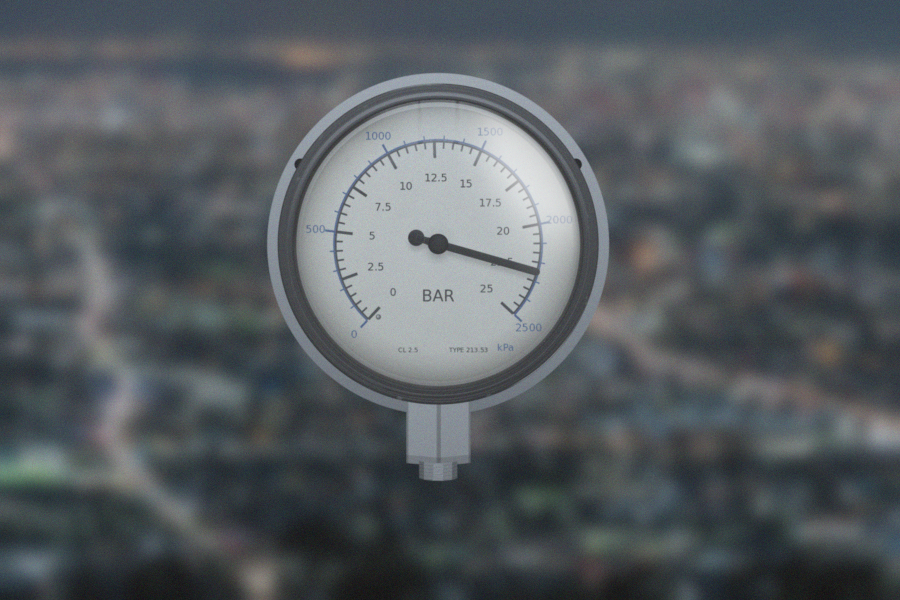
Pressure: {"value": 22.5, "unit": "bar"}
